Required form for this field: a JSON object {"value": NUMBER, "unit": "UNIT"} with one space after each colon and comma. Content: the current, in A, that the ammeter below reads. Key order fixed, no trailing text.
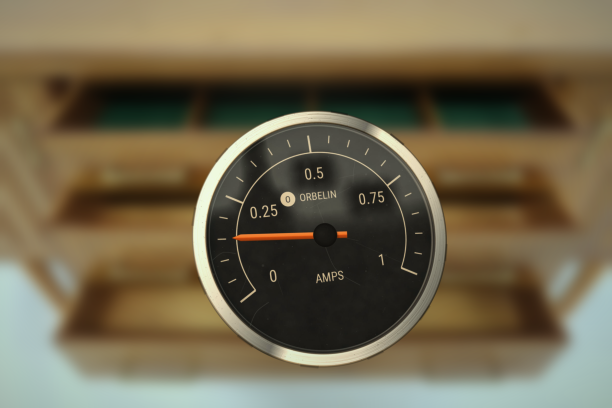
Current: {"value": 0.15, "unit": "A"}
